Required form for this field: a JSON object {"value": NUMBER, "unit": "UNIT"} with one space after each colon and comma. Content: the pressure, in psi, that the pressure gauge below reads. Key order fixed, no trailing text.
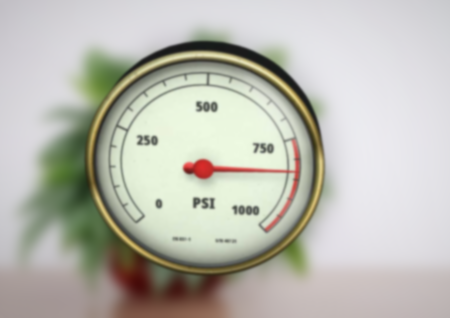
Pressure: {"value": 825, "unit": "psi"}
